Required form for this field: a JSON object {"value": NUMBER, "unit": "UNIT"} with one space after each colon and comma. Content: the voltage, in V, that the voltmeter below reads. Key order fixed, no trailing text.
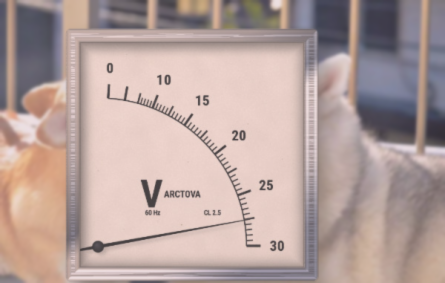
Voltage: {"value": 27.5, "unit": "V"}
